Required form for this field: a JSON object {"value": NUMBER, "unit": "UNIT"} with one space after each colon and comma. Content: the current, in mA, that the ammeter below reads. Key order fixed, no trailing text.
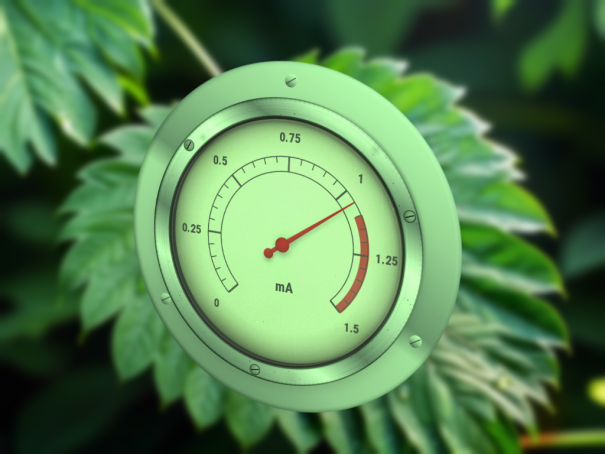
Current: {"value": 1.05, "unit": "mA"}
